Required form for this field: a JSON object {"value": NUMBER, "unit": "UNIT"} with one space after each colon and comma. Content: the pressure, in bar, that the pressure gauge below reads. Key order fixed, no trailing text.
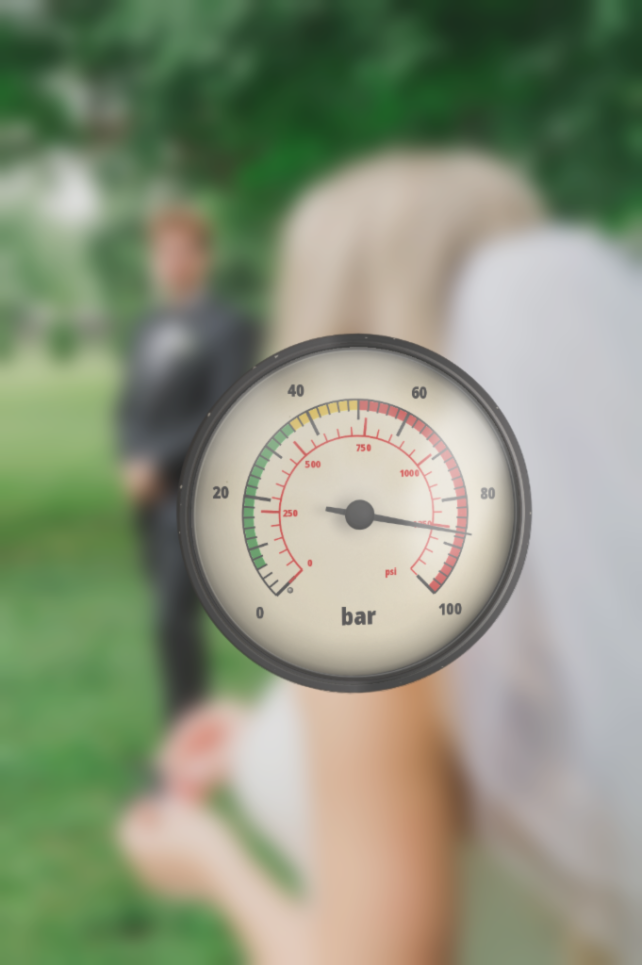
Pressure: {"value": 87, "unit": "bar"}
